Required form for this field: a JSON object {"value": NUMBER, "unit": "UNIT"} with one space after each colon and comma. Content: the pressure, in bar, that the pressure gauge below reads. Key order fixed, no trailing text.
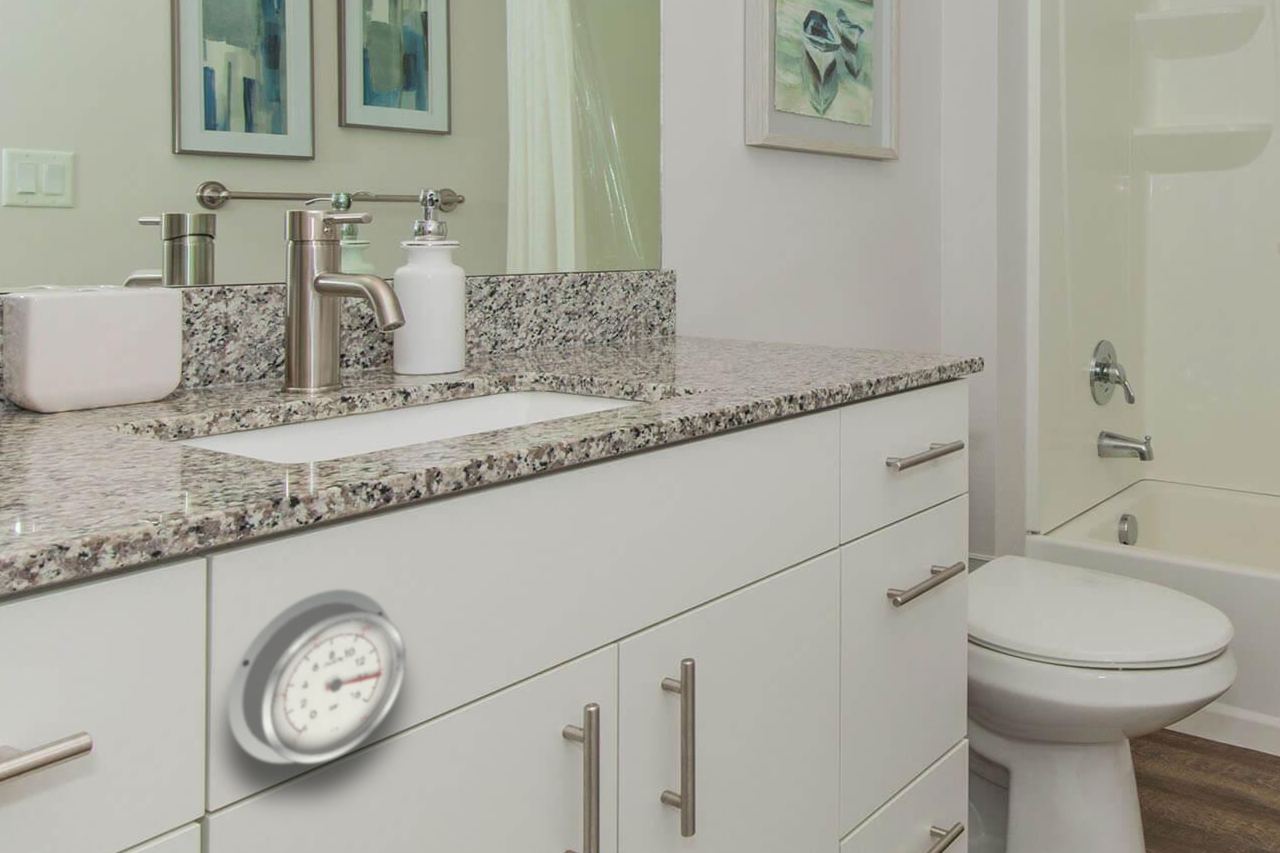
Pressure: {"value": 14, "unit": "bar"}
